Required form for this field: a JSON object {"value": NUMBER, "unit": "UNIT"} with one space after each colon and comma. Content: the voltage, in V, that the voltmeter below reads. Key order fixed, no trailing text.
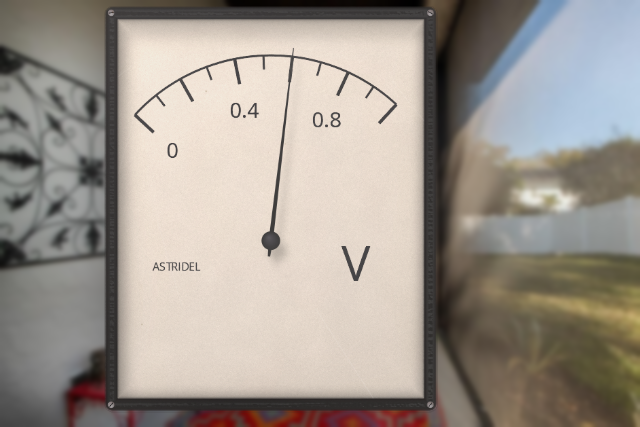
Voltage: {"value": 0.6, "unit": "V"}
